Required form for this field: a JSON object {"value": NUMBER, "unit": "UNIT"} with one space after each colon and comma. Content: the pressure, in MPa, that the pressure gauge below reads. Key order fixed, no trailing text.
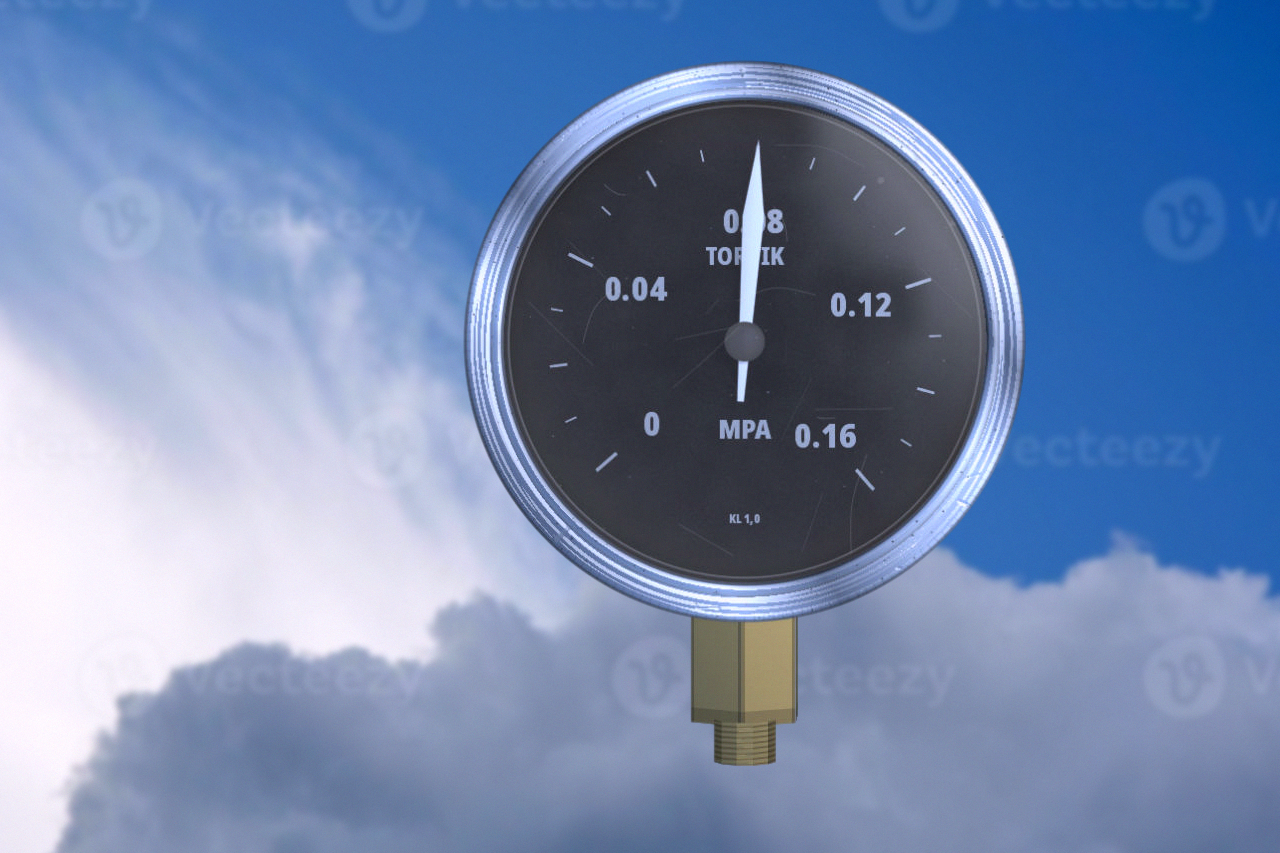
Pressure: {"value": 0.08, "unit": "MPa"}
